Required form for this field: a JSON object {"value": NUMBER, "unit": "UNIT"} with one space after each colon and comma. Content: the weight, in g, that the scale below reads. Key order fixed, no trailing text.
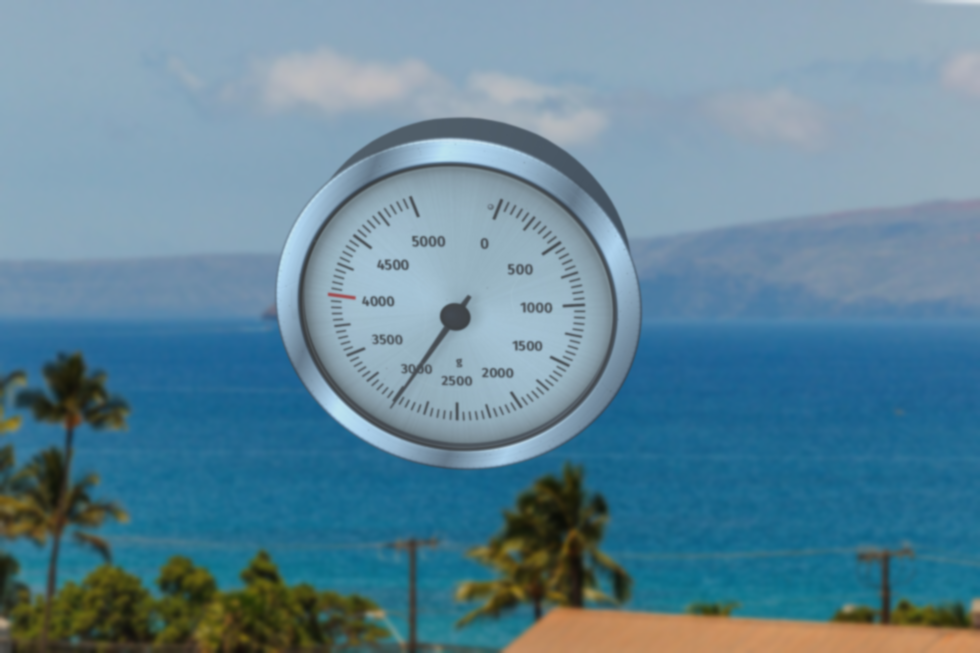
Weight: {"value": 3000, "unit": "g"}
